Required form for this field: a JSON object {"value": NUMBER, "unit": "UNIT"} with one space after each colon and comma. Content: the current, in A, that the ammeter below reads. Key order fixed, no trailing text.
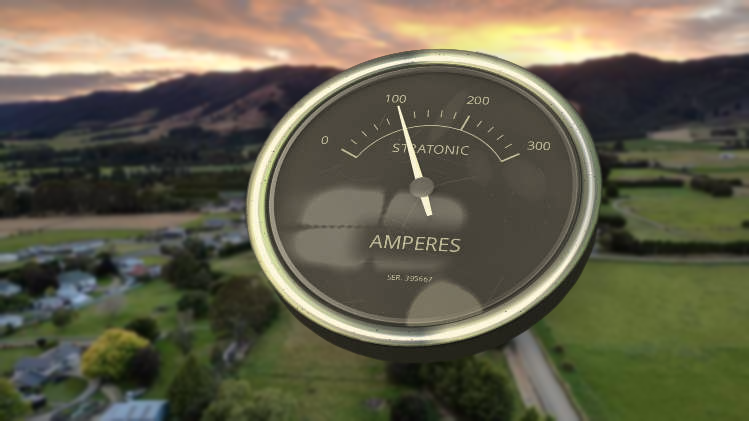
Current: {"value": 100, "unit": "A"}
